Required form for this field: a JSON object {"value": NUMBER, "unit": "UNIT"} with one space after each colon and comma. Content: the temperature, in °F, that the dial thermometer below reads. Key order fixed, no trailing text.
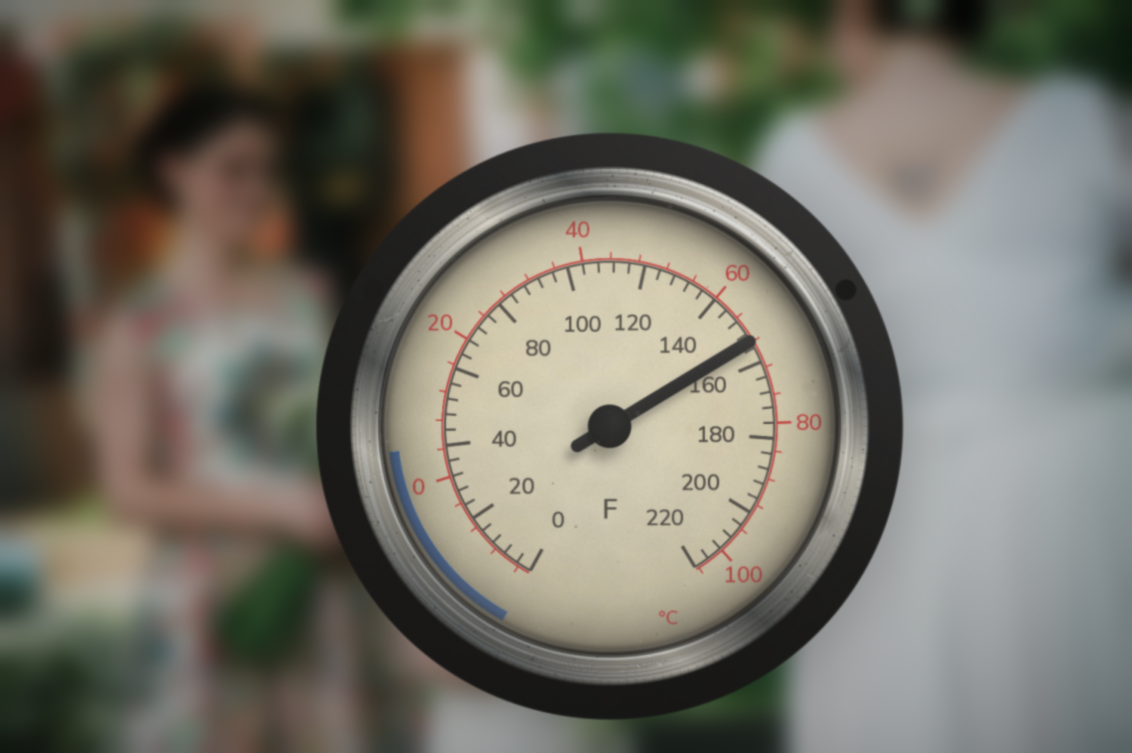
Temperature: {"value": 154, "unit": "°F"}
